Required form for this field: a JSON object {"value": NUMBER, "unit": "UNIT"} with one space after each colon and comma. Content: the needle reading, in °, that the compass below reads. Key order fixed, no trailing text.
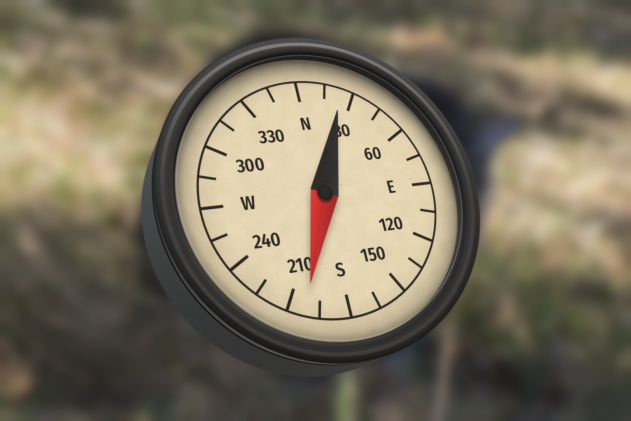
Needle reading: {"value": 202.5, "unit": "°"}
